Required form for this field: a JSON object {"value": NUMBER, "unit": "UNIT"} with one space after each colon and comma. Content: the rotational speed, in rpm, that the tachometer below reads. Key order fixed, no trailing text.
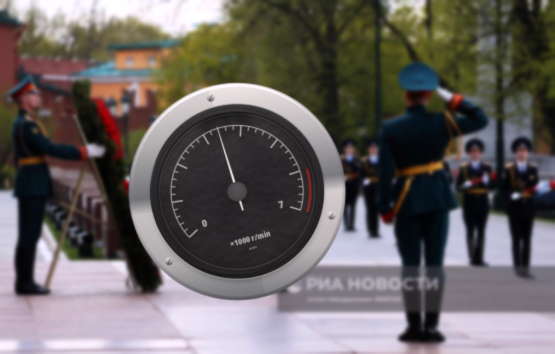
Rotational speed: {"value": 3400, "unit": "rpm"}
